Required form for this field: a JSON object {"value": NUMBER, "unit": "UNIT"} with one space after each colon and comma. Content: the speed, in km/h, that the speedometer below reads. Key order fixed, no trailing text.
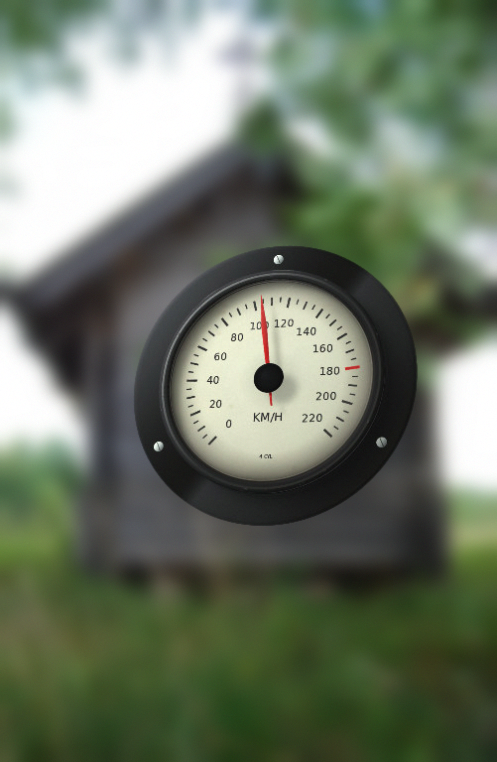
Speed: {"value": 105, "unit": "km/h"}
